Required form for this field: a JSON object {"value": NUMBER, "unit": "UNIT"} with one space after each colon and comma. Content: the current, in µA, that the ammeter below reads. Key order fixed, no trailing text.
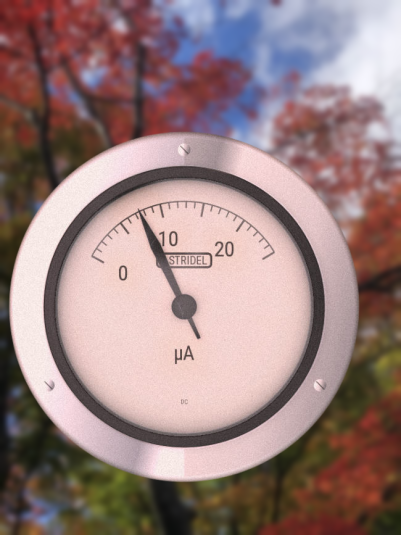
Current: {"value": 7.5, "unit": "µA"}
